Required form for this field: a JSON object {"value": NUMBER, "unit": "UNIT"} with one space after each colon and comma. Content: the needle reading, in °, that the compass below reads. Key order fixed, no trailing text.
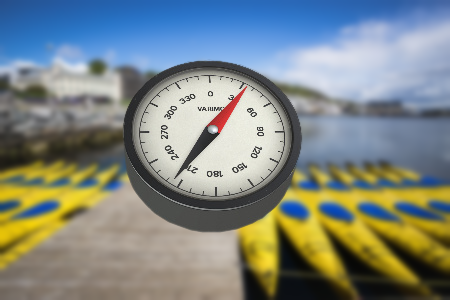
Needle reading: {"value": 35, "unit": "°"}
